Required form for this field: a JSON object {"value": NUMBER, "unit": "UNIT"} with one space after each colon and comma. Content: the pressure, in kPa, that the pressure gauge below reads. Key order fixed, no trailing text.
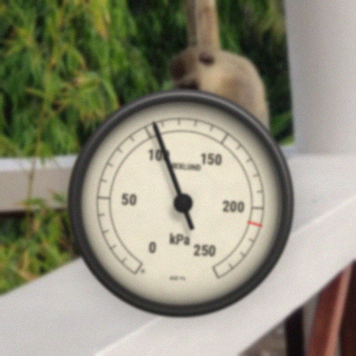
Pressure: {"value": 105, "unit": "kPa"}
